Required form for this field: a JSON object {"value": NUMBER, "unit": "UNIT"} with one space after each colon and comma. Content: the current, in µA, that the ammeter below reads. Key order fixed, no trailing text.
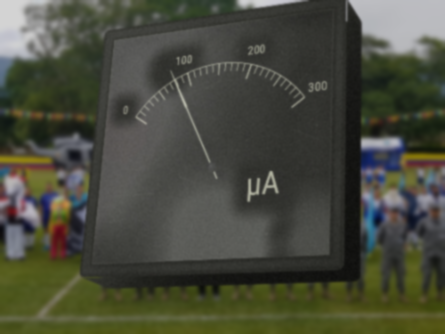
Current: {"value": 80, "unit": "µA"}
